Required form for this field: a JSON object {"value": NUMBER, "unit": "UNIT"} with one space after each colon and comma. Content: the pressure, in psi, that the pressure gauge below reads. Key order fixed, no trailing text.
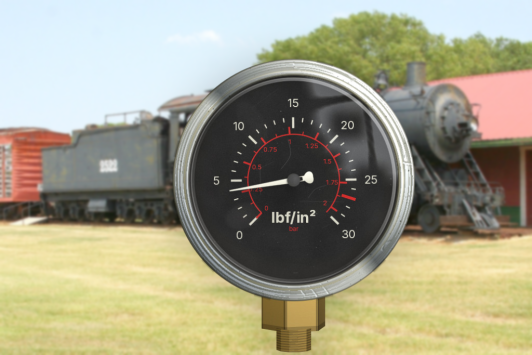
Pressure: {"value": 4, "unit": "psi"}
